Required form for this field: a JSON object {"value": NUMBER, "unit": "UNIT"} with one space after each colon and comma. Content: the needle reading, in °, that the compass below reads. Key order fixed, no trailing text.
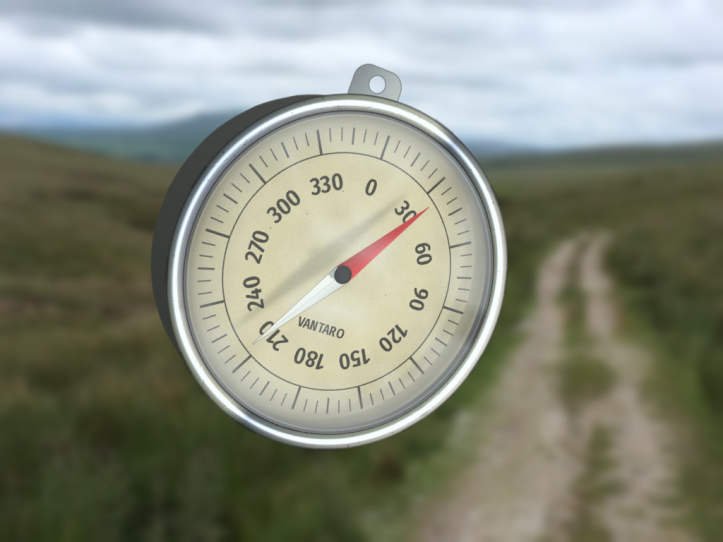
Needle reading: {"value": 35, "unit": "°"}
